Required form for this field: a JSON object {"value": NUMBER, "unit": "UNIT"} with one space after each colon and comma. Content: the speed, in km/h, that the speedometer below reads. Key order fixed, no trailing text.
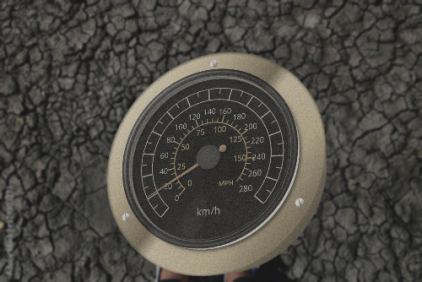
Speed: {"value": 20, "unit": "km/h"}
